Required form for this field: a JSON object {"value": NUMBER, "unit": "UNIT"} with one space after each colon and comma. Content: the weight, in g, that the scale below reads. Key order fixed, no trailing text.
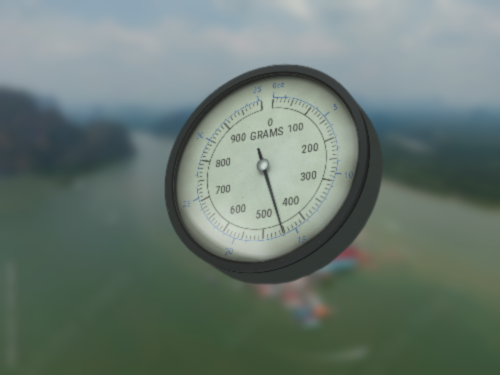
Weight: {"value": 450, "unit": "g"}
